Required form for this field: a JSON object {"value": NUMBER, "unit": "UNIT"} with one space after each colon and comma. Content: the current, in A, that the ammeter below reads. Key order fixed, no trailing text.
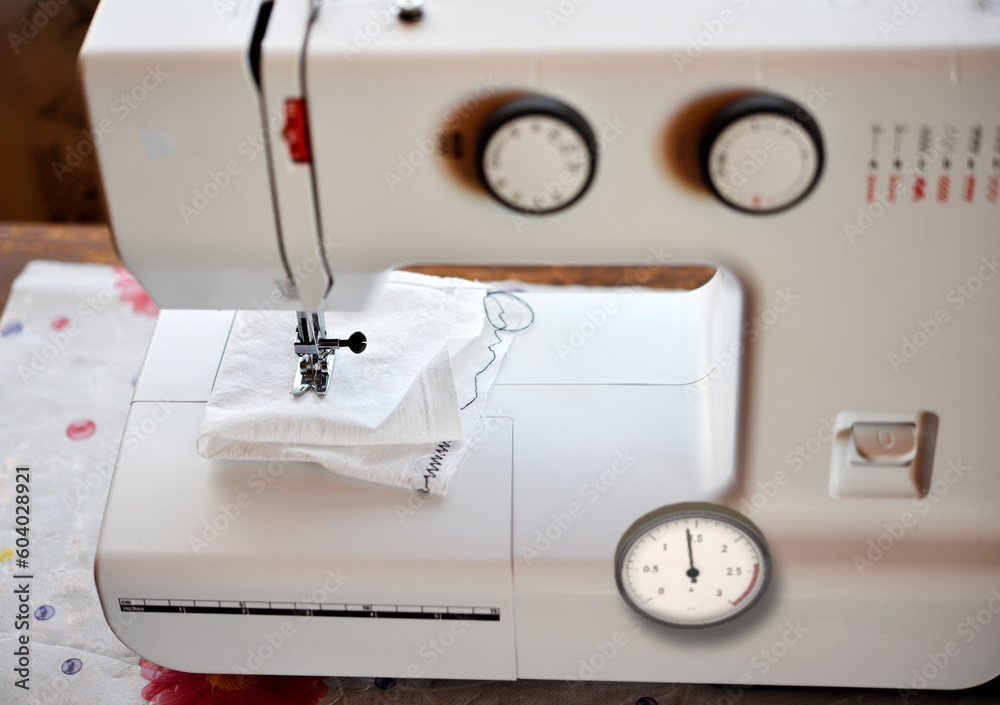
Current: {"value": 1.4, "unit": "A"}
